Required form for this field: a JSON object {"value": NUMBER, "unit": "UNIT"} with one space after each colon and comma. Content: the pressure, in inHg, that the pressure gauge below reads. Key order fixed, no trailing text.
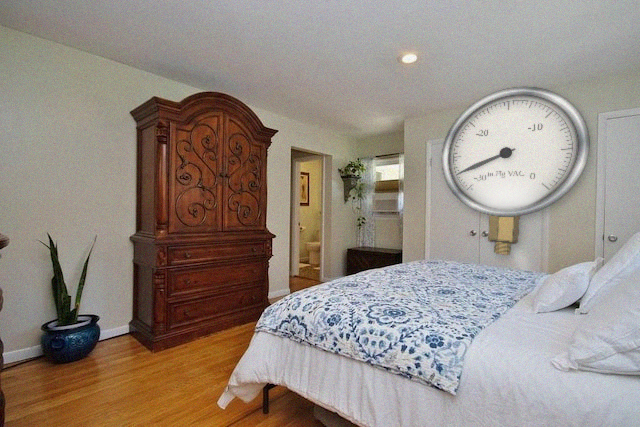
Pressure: {"value": -27.5, "unit": "inHg"}
